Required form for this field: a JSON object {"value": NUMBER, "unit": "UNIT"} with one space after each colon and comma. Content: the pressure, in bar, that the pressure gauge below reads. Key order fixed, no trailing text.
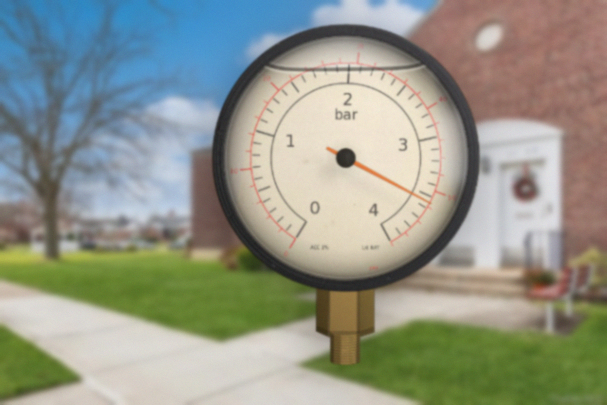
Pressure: {"value": 3.55, "unit": "bar"}
